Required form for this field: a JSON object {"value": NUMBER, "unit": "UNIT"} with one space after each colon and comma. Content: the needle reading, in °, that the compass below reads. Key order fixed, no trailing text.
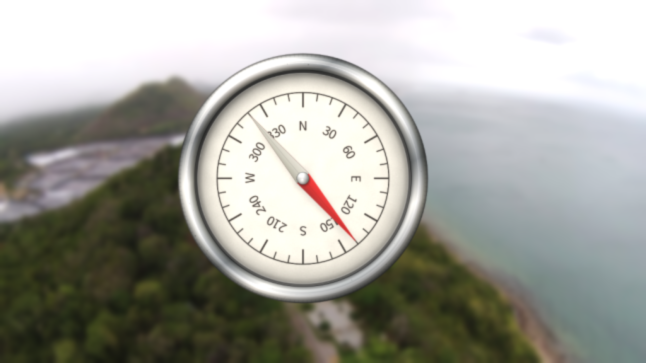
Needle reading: {"value": 140, "unit": "°"}
